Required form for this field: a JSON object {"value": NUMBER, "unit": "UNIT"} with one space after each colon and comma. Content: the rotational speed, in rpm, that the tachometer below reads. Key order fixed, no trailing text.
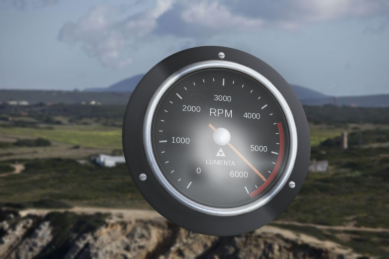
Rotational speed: {"value": 5600, "unit": "rpm"}
